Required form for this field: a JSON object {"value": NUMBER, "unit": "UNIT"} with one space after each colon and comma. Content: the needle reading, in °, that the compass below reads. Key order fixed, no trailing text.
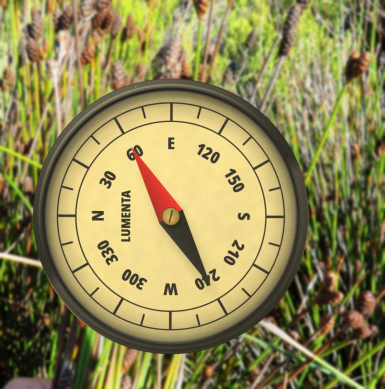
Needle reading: {"value": 60, "unit": "°"}
